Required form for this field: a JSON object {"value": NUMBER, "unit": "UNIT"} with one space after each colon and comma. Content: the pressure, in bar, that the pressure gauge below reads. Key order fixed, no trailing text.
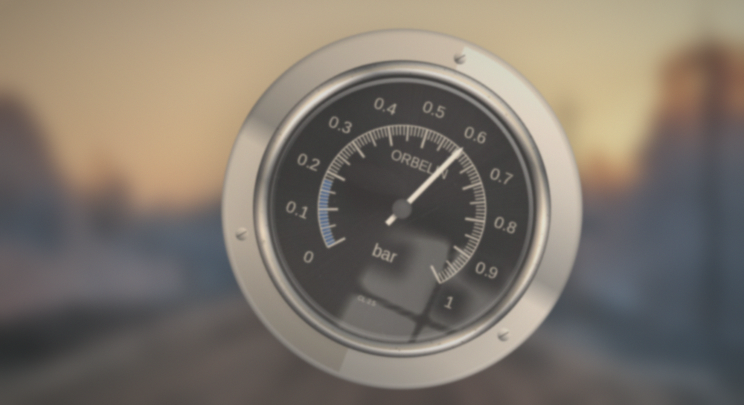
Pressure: {"value": 0.6, "unit": "bar"}
